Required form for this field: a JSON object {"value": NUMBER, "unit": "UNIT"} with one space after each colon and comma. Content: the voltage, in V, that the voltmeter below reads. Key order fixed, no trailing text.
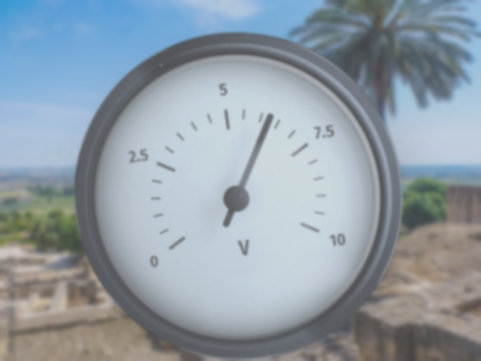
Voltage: {"value": 6.25, "unit": "V"}
